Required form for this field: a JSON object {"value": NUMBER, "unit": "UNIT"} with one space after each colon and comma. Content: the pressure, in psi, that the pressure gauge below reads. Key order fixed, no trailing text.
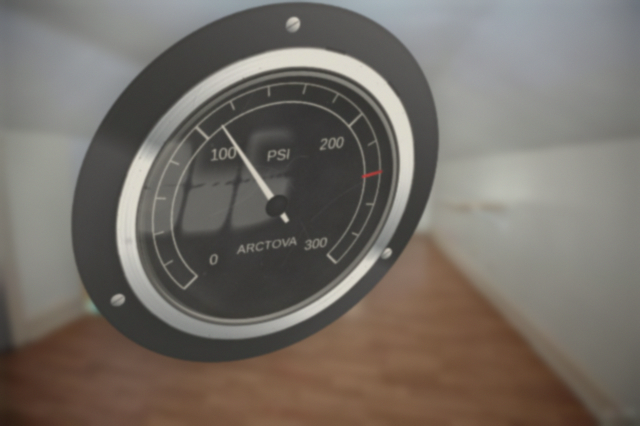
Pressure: {"value": 110, "unit": "psi"}
